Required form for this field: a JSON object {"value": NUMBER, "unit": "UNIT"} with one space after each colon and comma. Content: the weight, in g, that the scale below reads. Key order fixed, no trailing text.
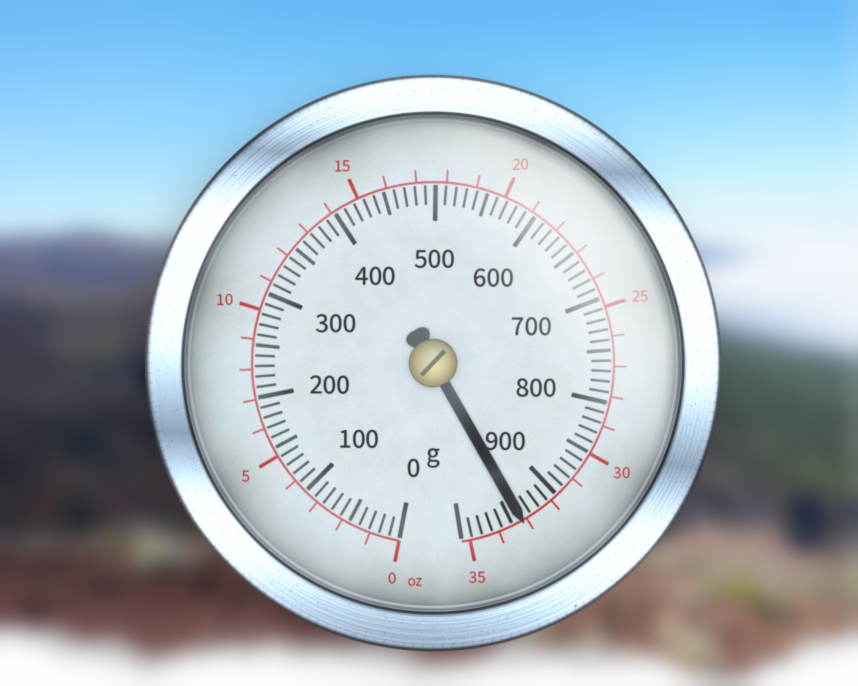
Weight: {"value": 940, "unit": "g"}
